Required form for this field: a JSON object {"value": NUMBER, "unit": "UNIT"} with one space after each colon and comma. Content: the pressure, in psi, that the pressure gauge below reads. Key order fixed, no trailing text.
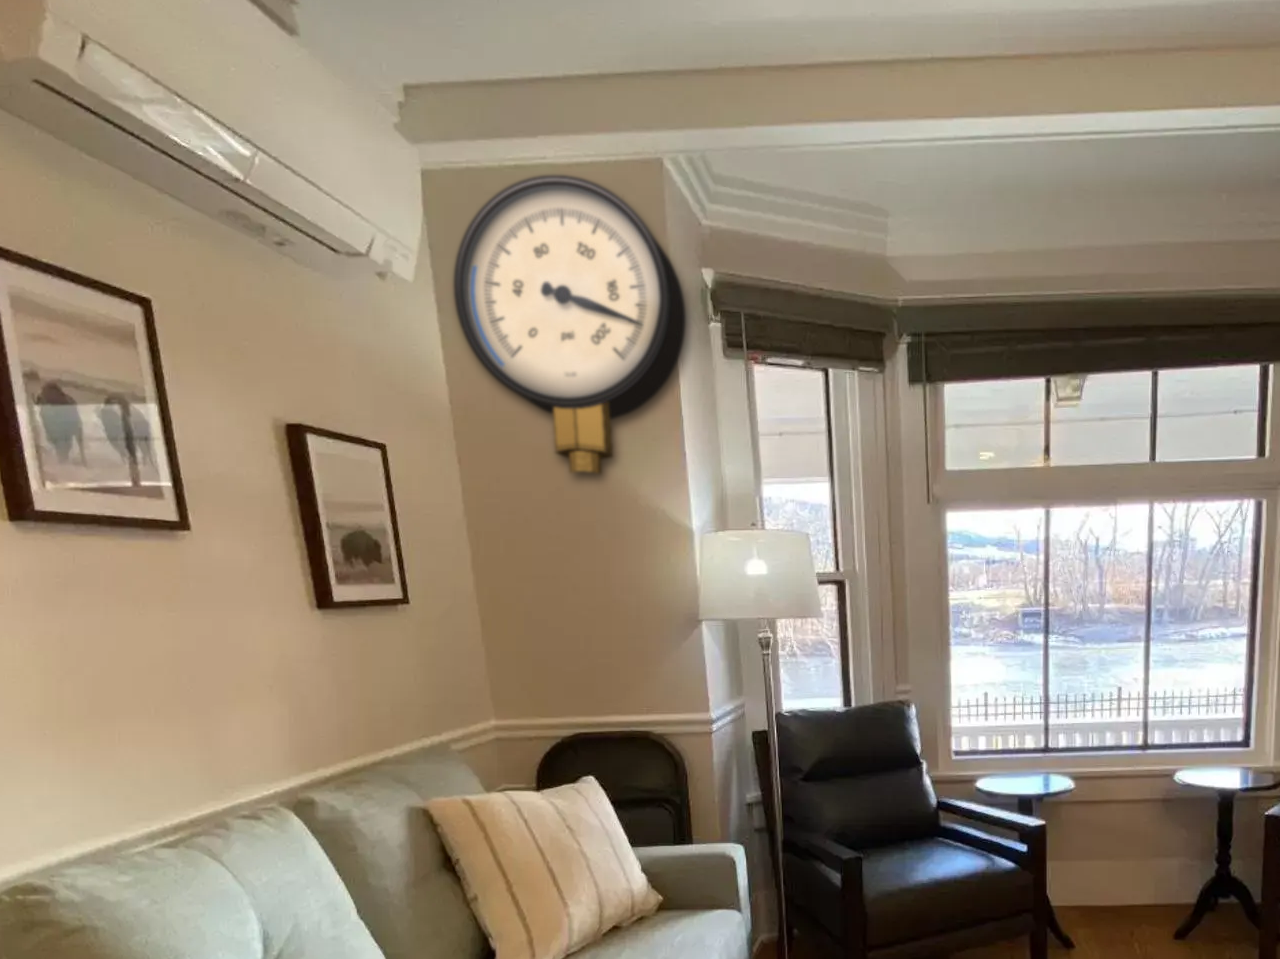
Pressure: {"value": 180, "unit": "psi"}
